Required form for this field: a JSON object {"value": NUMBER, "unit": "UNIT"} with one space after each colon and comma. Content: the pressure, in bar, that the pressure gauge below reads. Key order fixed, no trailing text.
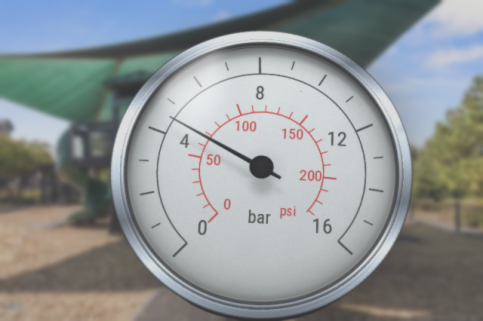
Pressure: {"value": 4.5, "unit": "bar"}
